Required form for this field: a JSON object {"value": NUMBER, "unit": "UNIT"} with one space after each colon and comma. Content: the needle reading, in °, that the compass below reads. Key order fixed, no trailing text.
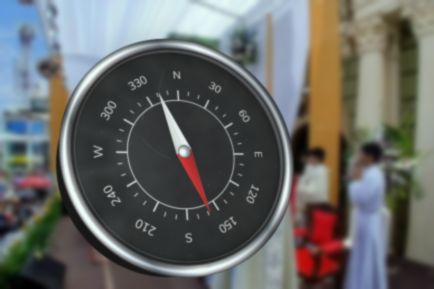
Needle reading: {"value": 160, "unit": "°"}
